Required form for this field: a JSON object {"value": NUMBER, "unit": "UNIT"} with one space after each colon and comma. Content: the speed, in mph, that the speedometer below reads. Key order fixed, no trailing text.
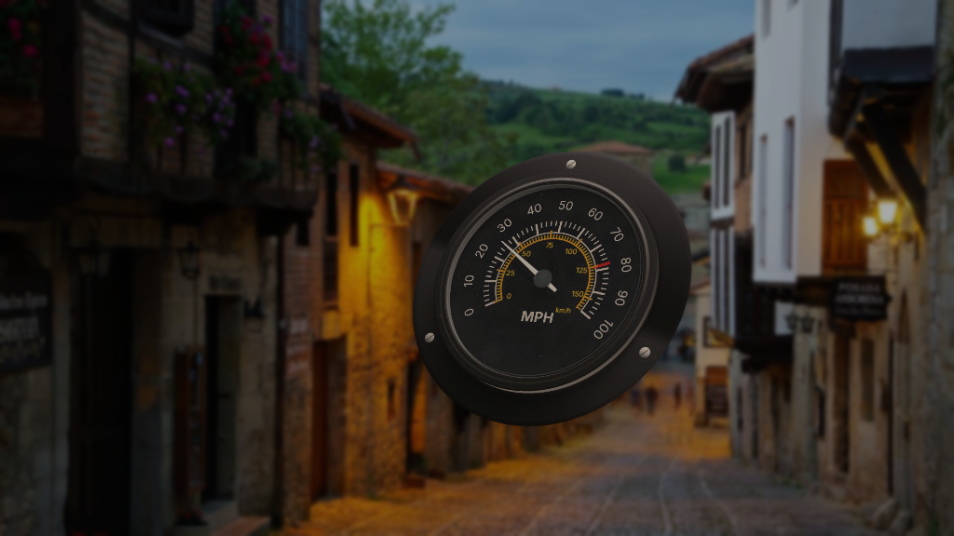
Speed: {"value": 26, "unit": "mph"}
